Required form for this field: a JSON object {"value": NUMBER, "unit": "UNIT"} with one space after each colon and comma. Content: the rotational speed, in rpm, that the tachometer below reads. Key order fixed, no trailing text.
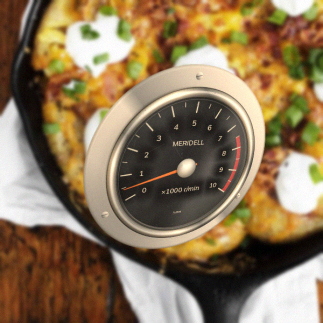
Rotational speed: {"value": 500, "unit": "rpm"}
